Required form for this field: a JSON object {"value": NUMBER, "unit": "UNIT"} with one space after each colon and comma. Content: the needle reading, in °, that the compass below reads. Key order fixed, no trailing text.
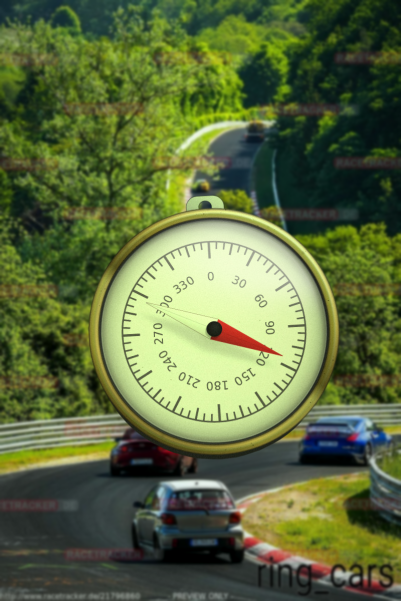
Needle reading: {"value": 115, "unit": "°"}
